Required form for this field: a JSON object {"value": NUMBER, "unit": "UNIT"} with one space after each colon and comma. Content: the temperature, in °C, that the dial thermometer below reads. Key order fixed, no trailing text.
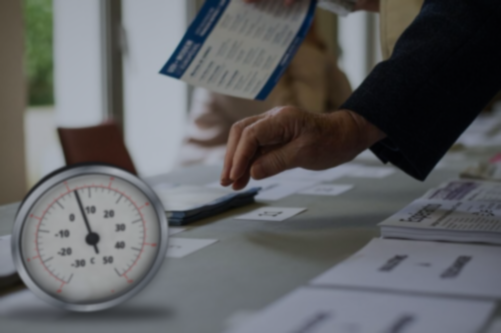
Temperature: {"value": 6, "unit": "°C"}
